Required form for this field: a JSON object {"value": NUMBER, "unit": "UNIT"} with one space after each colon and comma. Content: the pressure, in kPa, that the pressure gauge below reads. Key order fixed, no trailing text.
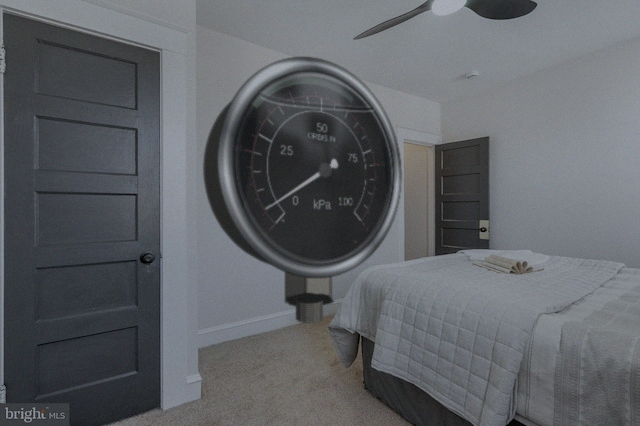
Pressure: {"value": 5, "unit": "kPa"}
